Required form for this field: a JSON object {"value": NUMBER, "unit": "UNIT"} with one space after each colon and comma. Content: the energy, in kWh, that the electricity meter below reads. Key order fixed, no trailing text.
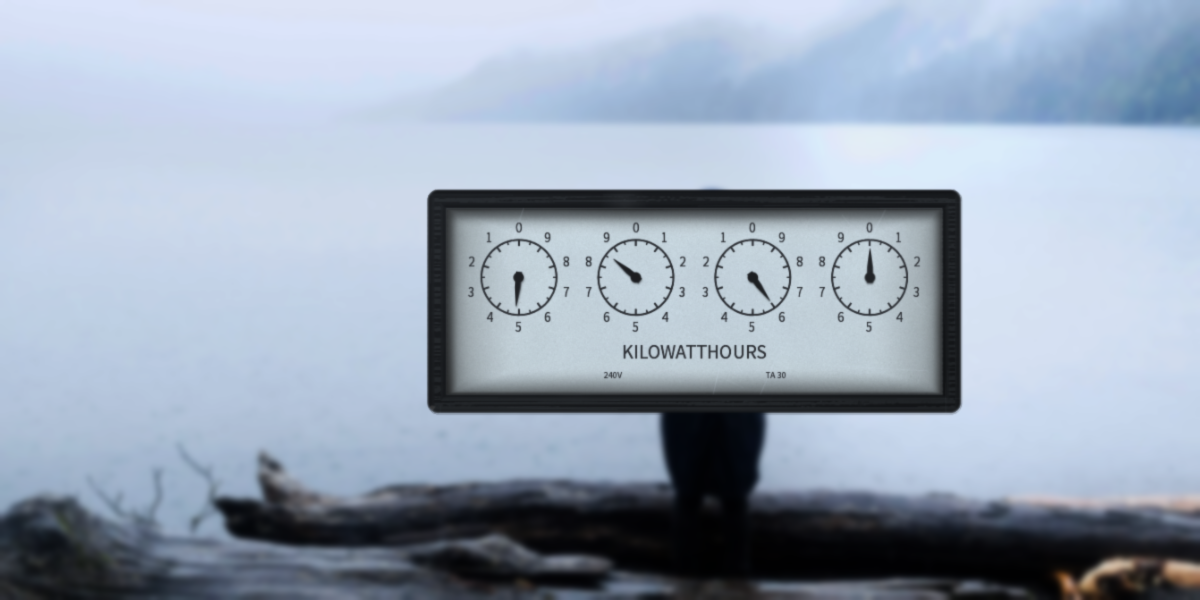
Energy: {"value": 4860, "unit": "kWh"}
